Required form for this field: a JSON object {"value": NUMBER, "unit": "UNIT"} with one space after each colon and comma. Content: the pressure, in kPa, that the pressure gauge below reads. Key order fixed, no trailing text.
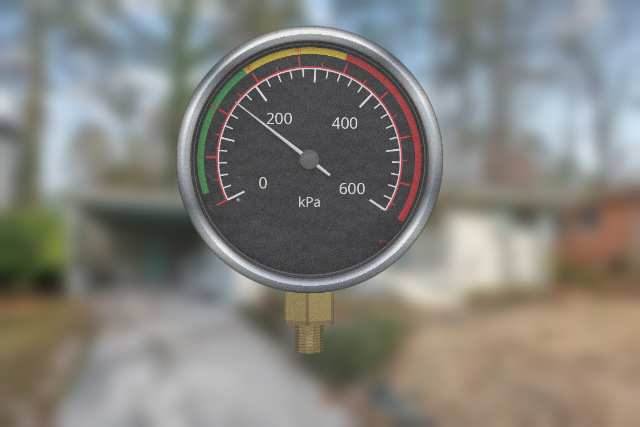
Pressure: {"value": 160, "unit": "kPa"}
